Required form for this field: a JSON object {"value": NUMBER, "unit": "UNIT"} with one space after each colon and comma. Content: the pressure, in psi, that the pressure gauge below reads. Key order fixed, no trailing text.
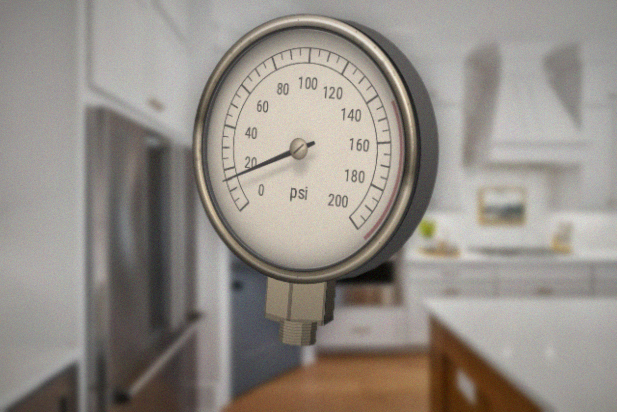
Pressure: {"value": 15, "unit": "psi"}
